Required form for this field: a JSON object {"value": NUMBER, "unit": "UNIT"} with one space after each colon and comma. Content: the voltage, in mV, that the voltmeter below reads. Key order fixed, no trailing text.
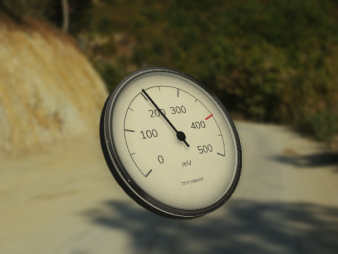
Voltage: {"value": 200, "unit": "mV"}
